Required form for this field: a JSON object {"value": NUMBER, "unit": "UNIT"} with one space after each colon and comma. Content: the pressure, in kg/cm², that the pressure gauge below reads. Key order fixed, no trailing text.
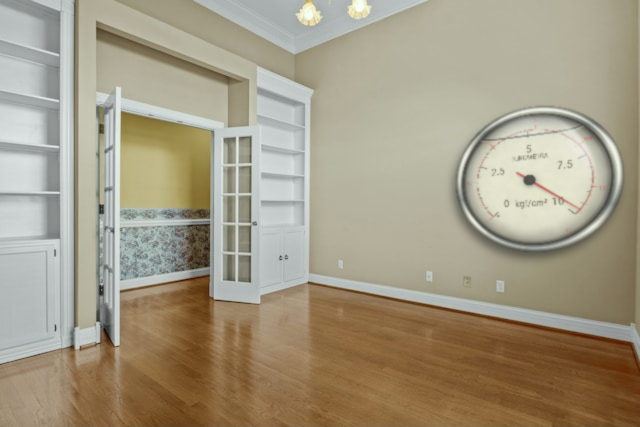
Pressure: {"value": 9.75, "unit": "kg/cm²"}
